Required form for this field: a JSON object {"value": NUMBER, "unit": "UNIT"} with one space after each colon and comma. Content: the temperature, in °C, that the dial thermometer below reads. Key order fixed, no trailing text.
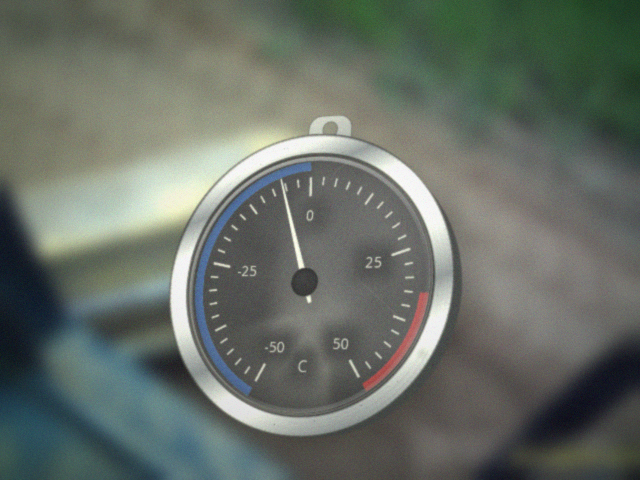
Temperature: {"value": -5, "unit": "°C"}
